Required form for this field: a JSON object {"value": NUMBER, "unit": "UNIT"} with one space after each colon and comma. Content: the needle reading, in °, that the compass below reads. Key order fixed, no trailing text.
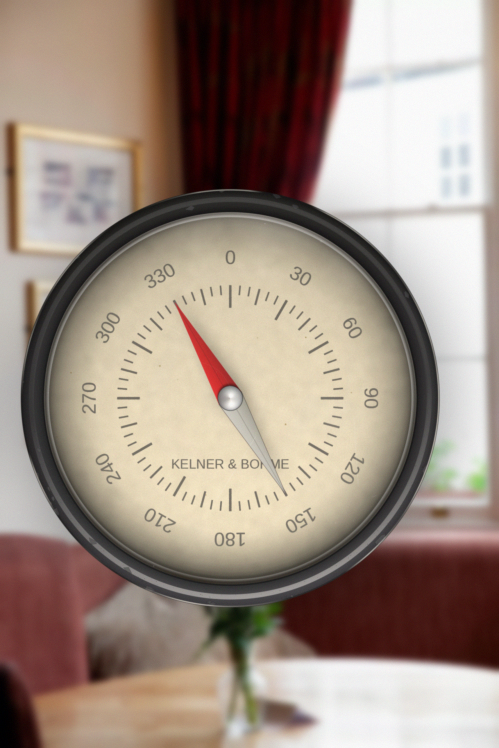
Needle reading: {"value": 330, "unit": "°"}
